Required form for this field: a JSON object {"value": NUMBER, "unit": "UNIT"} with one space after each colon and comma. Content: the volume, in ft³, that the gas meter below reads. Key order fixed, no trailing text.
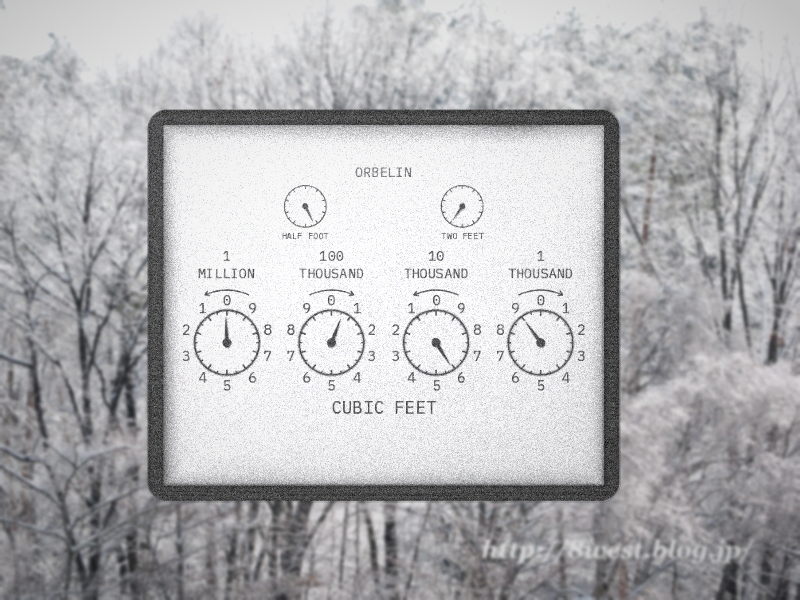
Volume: {"value": 5900, "unit": "ft³"}
